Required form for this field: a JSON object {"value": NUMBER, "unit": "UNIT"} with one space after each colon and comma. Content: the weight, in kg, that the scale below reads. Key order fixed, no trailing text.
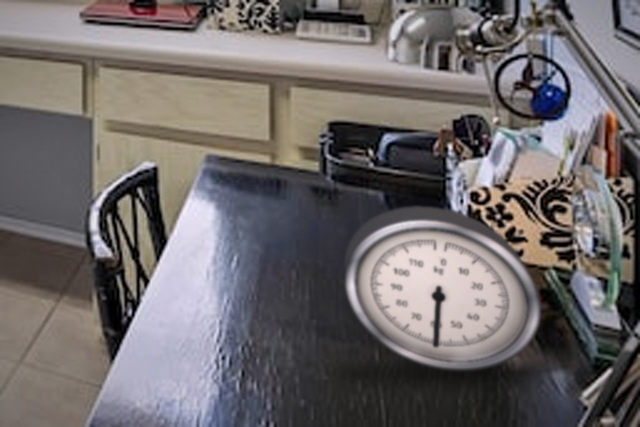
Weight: {"value": 60, "unit": "kg"}
